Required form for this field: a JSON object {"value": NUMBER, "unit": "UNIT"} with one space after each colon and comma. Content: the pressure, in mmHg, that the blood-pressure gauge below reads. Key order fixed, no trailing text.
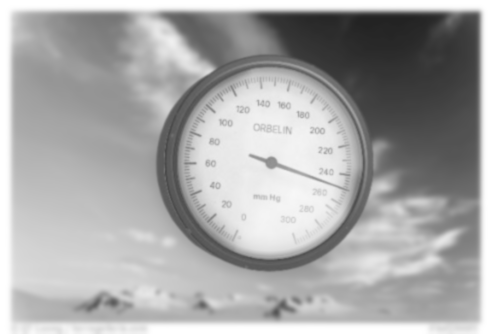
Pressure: {"value": 250, "unit": "mmHg"}
